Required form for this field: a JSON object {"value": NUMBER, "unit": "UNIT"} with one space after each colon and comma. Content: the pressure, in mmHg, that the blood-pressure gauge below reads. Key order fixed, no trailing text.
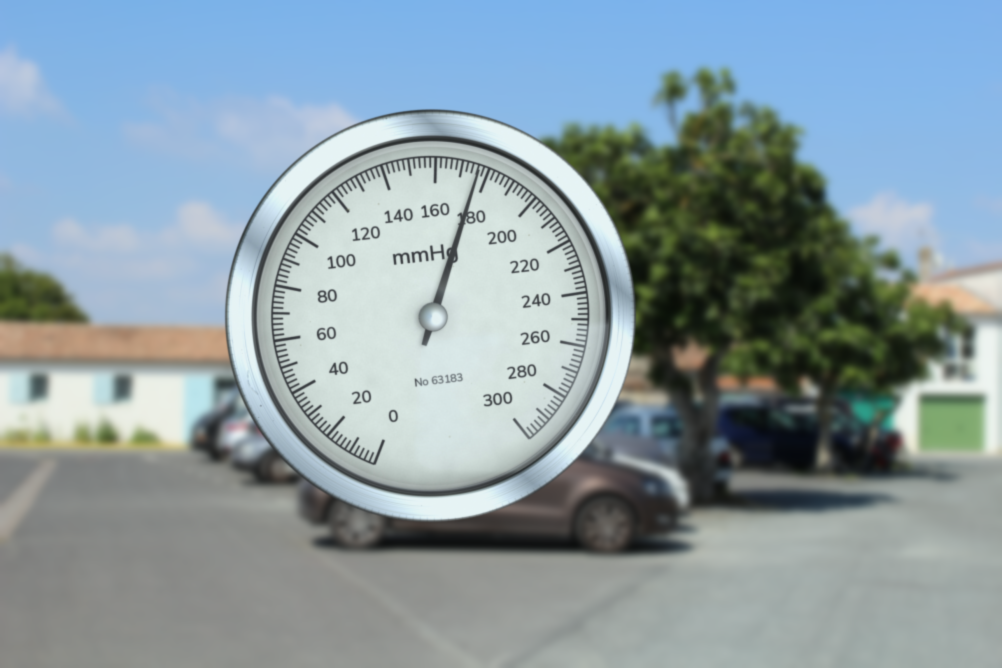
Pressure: {"value": 176, "unit": "mmHg"}
